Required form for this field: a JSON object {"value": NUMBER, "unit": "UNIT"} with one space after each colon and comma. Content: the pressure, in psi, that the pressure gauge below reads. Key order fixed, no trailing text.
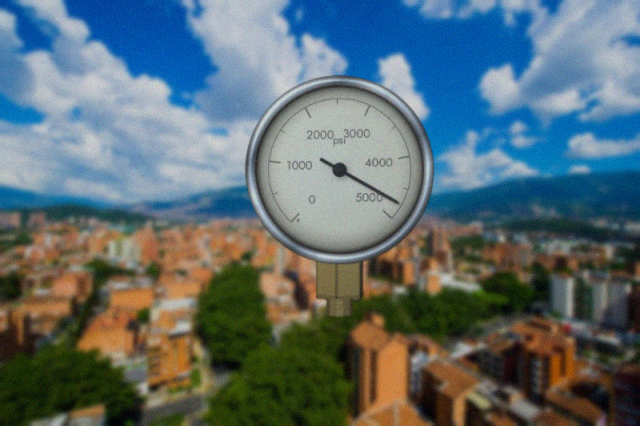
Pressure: {"value": 4750, "unit": "psi"}
